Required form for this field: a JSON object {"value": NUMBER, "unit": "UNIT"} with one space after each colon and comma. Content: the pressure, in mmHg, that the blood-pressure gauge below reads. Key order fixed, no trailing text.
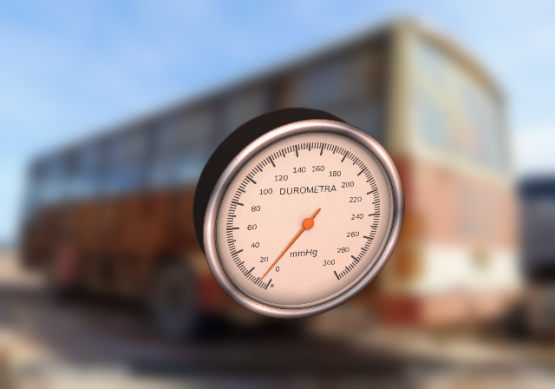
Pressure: {"value": 10, "unit": "mmHg"}
